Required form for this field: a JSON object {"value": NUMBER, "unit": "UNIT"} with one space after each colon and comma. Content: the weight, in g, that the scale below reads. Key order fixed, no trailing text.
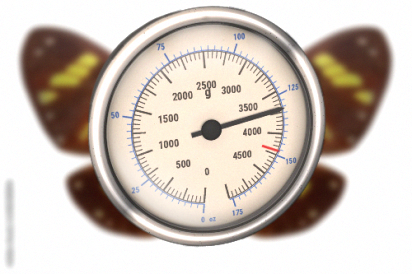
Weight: {"value": 3700, "unit": "g"}
